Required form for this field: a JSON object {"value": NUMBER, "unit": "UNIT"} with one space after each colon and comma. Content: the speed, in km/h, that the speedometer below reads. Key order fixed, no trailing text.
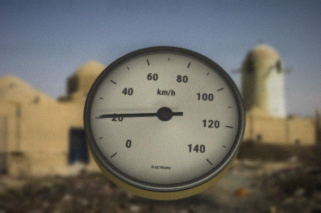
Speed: {"value": 20, "unit": "km/h"}
